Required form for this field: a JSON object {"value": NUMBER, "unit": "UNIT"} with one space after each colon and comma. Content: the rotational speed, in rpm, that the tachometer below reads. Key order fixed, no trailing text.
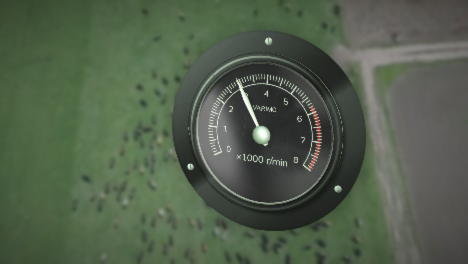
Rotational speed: {"value": 3000, "unit": "rpm"}
